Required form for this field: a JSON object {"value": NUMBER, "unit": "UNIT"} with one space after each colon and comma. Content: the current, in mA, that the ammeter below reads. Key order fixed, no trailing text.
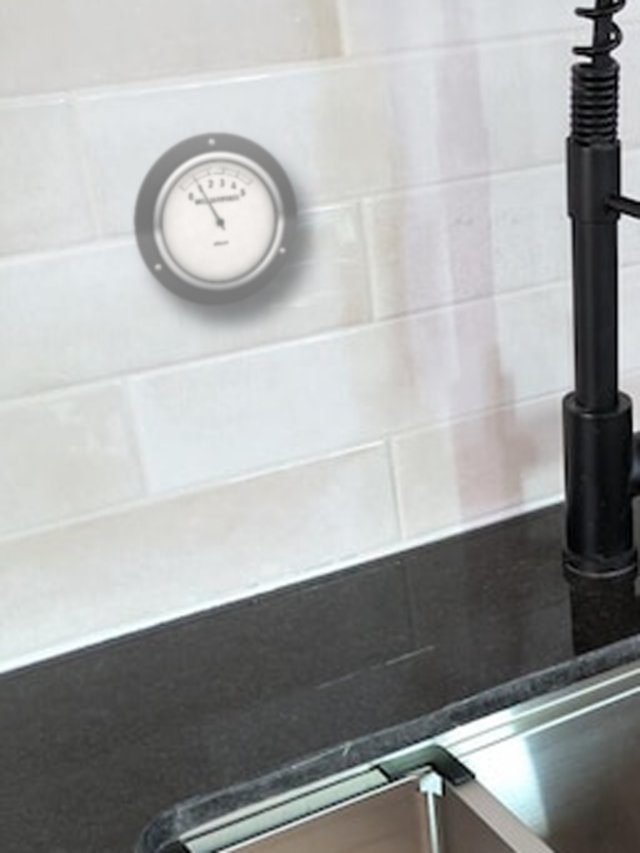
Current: {"value": 1, "unit": "mA"}
